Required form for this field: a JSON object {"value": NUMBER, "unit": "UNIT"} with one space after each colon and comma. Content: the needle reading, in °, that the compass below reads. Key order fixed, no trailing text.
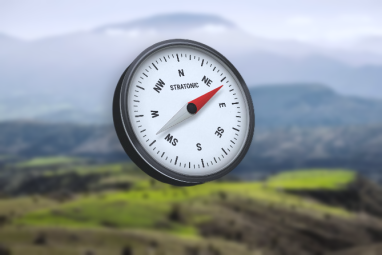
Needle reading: {"value": 65, "unit": "°"}
